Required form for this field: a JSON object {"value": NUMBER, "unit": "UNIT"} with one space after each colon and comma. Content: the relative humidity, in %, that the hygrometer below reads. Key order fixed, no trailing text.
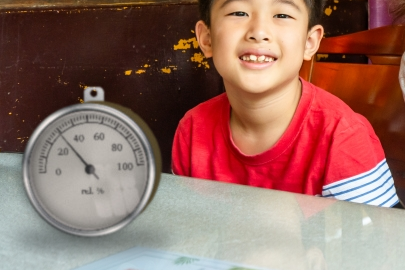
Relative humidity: {"value": 30, "unit": "%"}
